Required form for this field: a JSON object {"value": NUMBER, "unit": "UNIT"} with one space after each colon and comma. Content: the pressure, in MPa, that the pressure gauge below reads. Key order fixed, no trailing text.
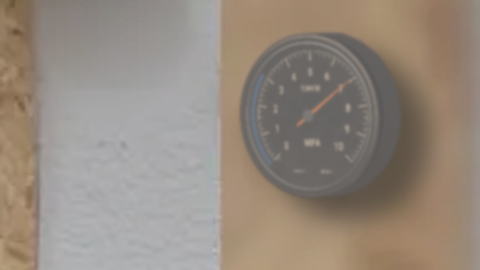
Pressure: {"value": 7, "unit": "MPa"}
